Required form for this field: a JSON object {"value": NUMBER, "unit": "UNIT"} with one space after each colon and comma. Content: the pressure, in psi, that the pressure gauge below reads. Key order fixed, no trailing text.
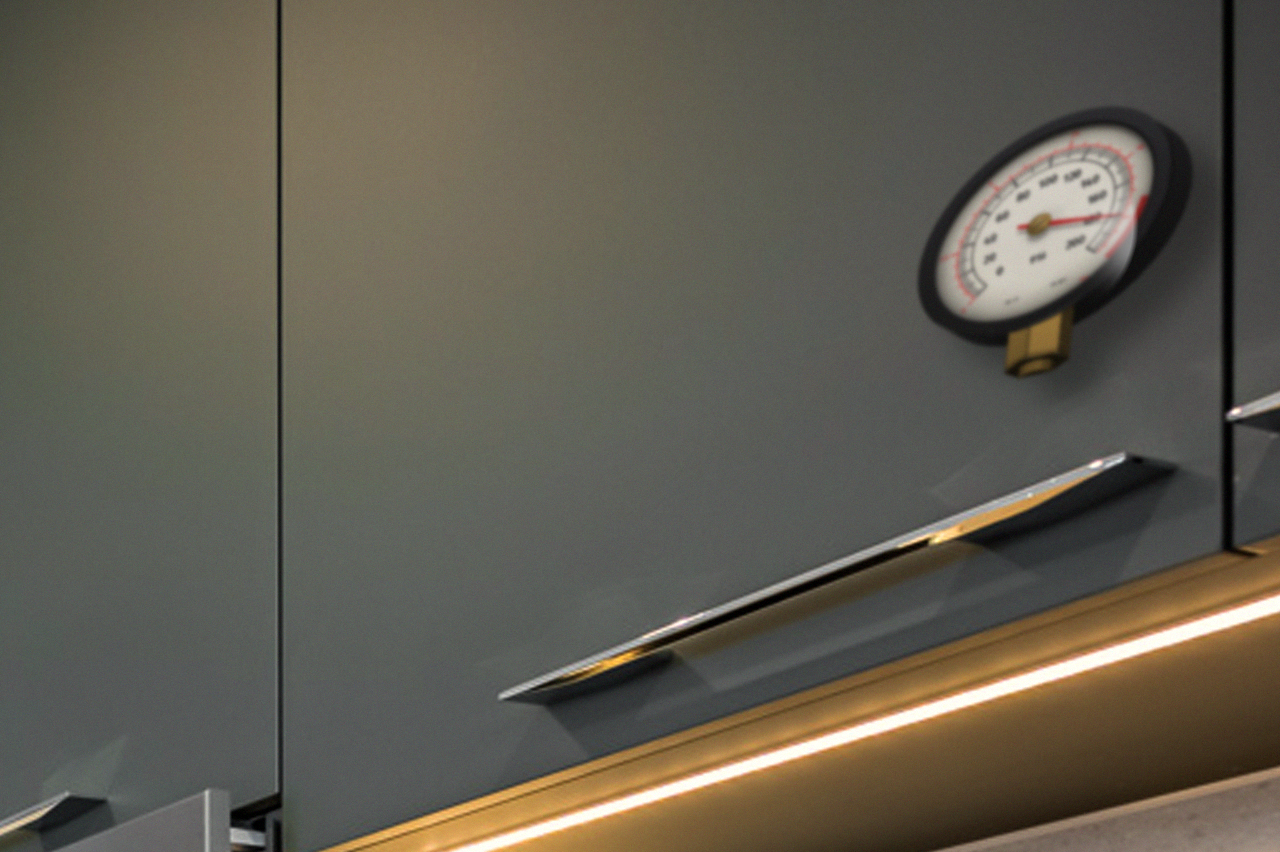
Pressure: {"value": 180, "unit": "psi"}
